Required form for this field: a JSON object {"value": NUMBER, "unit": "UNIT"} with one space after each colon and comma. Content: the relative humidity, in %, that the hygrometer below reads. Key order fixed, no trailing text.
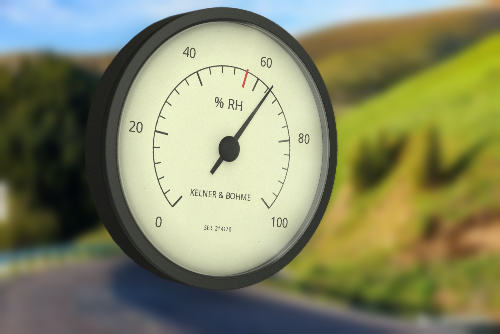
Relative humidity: {"value": 64, "unit": "%"}
